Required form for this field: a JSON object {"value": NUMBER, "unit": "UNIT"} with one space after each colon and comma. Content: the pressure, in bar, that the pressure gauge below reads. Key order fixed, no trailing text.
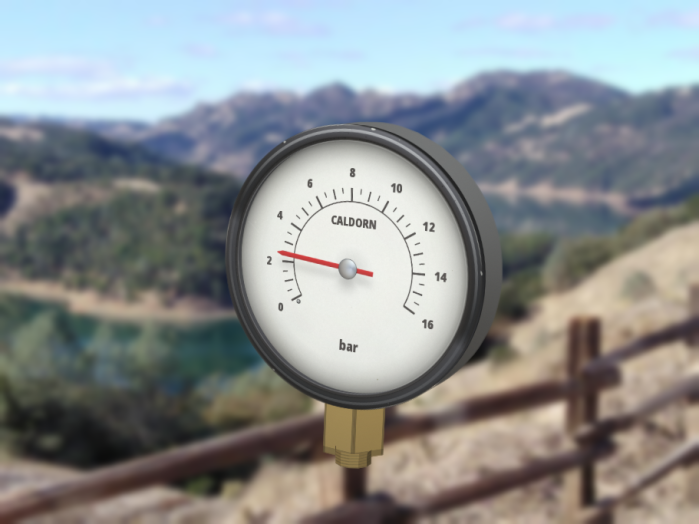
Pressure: {"value": 2.5, "unit": "bar"}
